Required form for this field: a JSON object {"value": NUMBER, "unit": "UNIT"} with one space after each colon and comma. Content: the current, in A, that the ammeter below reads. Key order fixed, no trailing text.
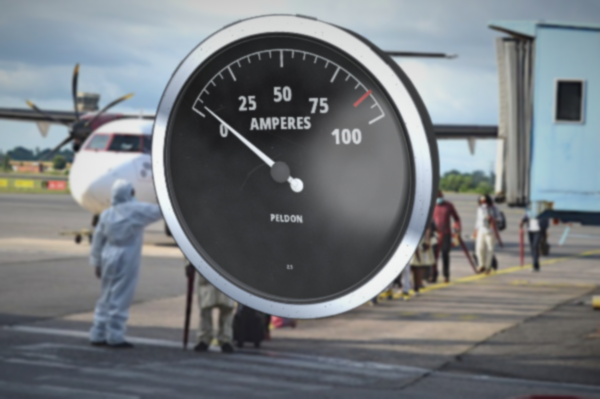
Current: {"value": 5, "unit": "A"}
